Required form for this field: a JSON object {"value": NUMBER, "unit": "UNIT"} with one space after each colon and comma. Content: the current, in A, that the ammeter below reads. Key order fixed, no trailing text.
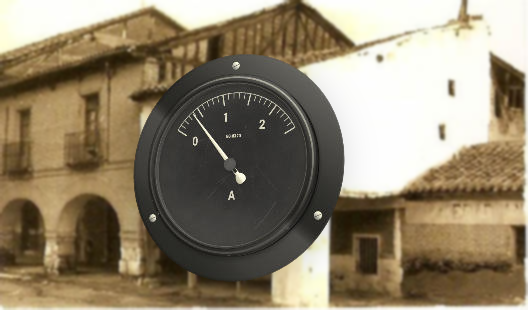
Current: {"value": 0.4, "unit": "A"}
